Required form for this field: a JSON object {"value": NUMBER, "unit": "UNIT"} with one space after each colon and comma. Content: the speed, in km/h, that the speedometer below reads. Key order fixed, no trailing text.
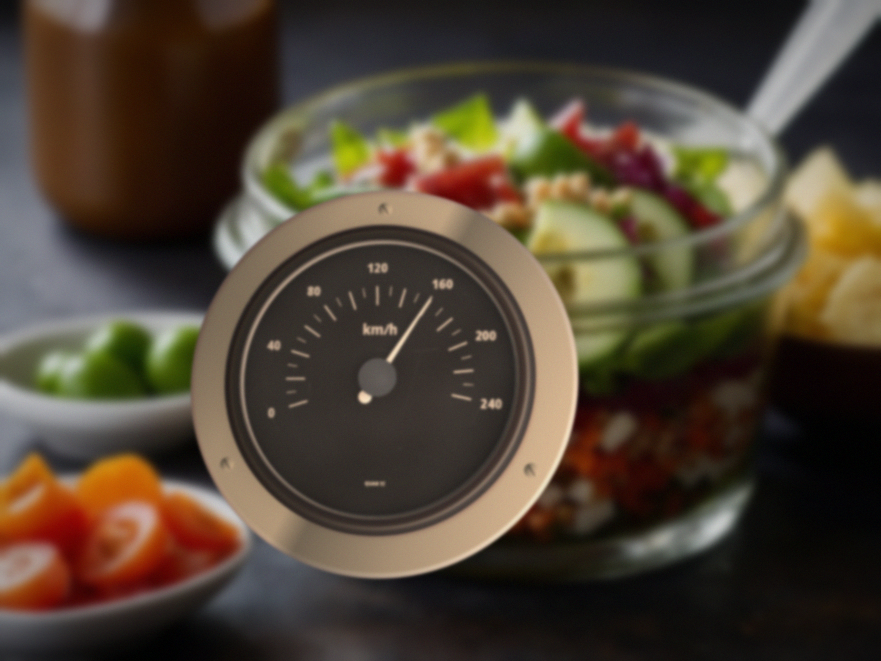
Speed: {"value": 160, "unit": "km/h"}
